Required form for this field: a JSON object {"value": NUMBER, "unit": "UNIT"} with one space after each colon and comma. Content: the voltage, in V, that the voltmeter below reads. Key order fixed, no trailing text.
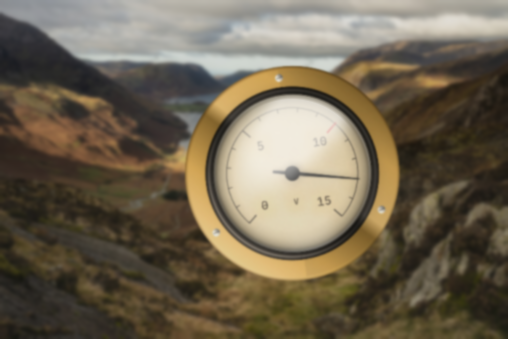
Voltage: {"value": 13, "unit": "V"}
